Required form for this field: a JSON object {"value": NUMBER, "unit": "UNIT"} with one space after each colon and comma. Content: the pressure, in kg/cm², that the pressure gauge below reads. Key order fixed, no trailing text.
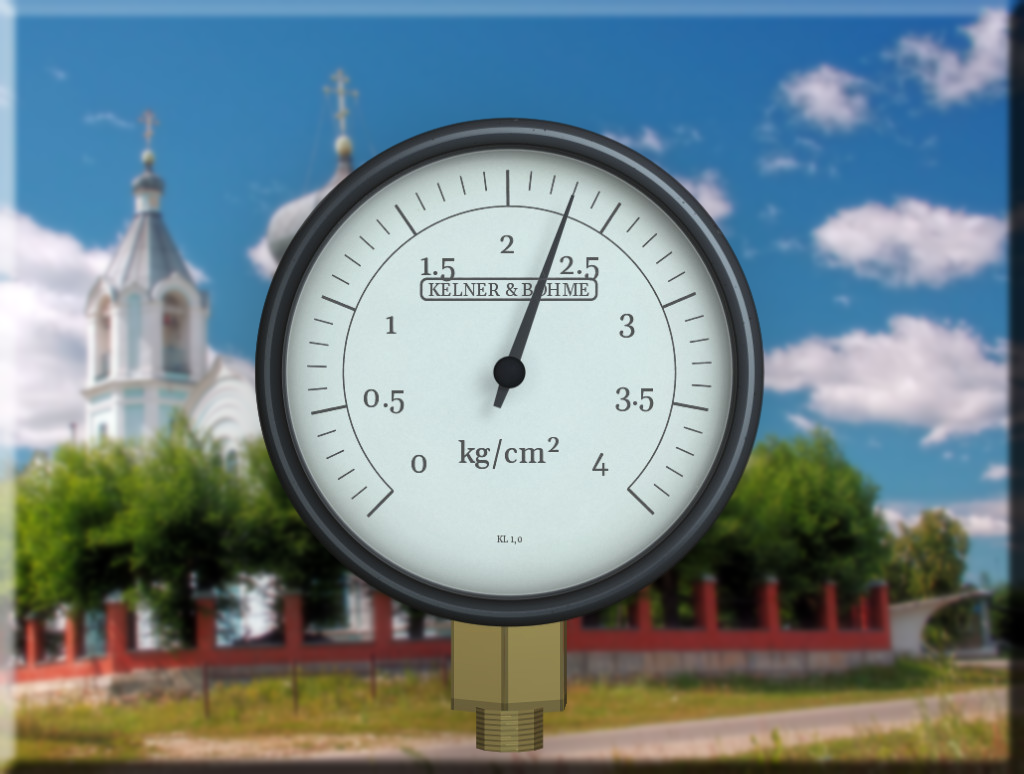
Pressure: {"value": 2.3, "unit": "kg/cm²"}
